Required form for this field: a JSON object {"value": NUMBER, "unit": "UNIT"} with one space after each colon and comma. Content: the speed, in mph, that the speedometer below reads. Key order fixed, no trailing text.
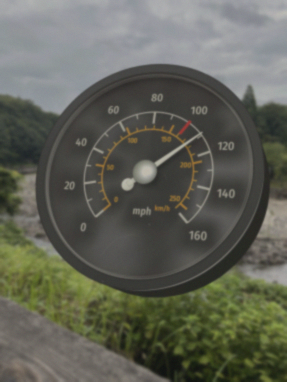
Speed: {"value": 110, "unit": "mph"}
